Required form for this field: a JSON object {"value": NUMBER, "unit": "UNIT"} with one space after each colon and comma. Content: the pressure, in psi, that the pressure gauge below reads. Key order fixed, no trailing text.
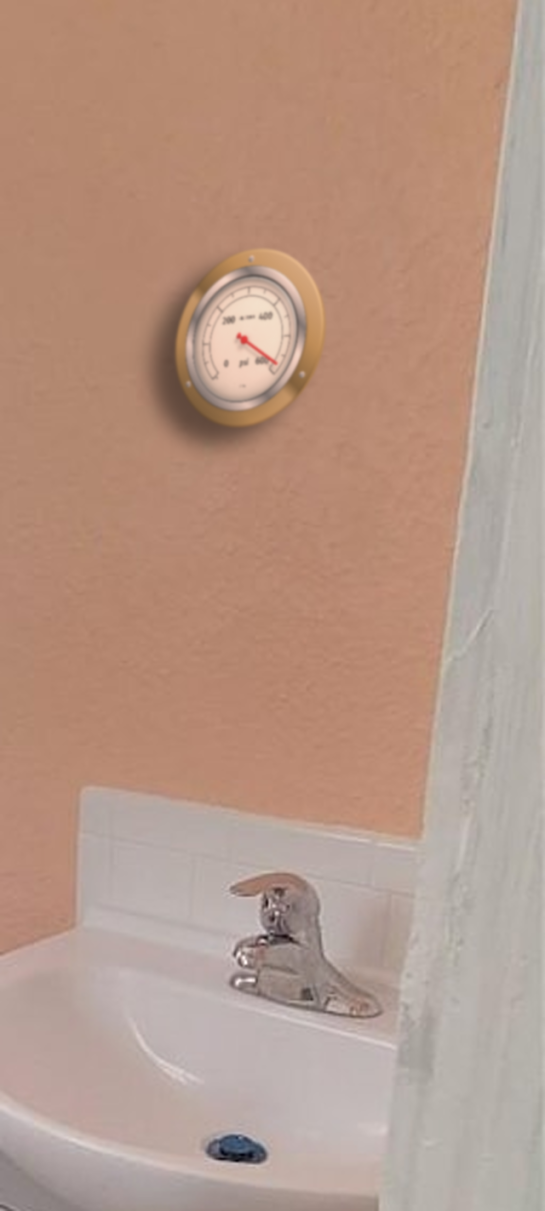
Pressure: {"value": 575, "unit": "psi"}
